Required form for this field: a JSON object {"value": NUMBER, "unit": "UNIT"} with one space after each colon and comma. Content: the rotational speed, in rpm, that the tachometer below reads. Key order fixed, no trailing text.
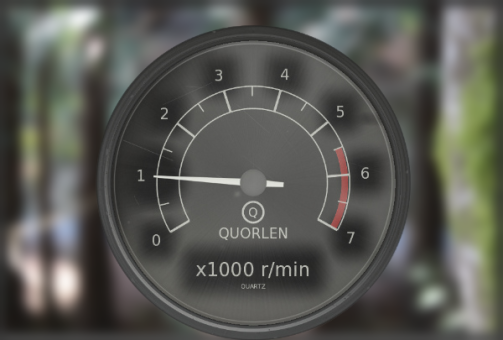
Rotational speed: {"value": 1000, "unit": "rpm"}
